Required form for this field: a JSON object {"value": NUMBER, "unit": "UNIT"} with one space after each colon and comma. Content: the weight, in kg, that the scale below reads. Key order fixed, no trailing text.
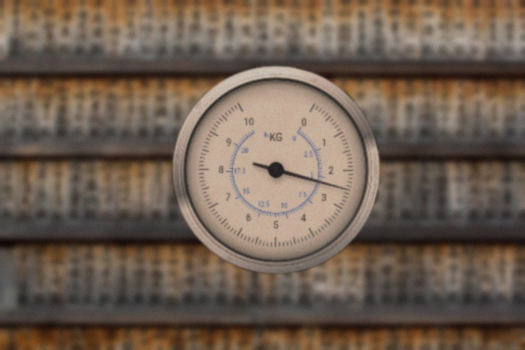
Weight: {"value": 2.5, "unit": "kg"}
